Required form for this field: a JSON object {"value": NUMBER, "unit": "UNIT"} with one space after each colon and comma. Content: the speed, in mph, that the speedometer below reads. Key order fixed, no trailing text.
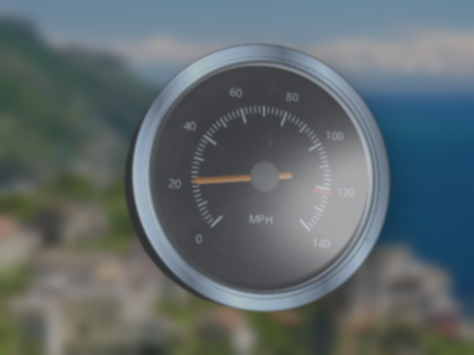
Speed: {"value": 20, "unit": "mph"}
